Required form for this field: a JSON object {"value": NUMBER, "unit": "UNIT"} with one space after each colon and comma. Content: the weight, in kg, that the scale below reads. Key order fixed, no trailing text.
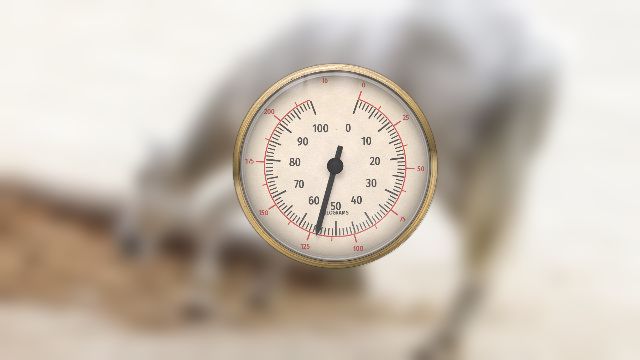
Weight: {"value": 55, "unit": "kg"}
